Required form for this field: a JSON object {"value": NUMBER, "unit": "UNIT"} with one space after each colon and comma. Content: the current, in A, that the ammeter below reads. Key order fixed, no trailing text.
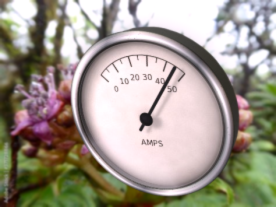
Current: {"value": 45, "unit": "A"}
